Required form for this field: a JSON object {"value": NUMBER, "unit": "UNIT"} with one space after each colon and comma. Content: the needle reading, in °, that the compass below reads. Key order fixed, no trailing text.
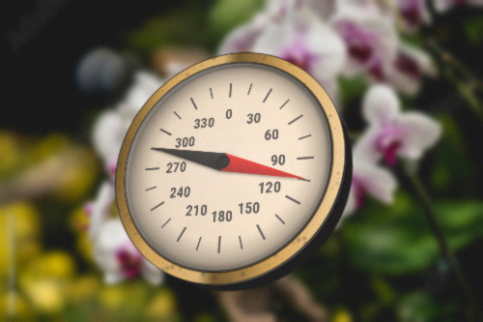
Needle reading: {"value": 105, "unit": "°"}
